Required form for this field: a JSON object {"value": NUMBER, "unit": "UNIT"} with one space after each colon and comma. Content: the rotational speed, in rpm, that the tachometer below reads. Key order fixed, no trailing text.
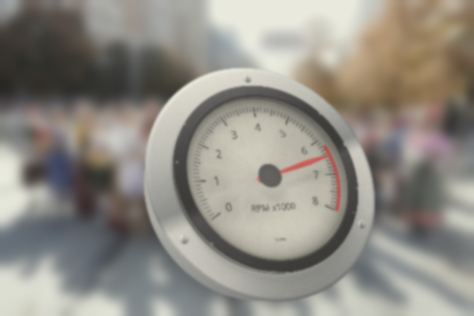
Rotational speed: {"value": 6500, "unit": "rpm"}
